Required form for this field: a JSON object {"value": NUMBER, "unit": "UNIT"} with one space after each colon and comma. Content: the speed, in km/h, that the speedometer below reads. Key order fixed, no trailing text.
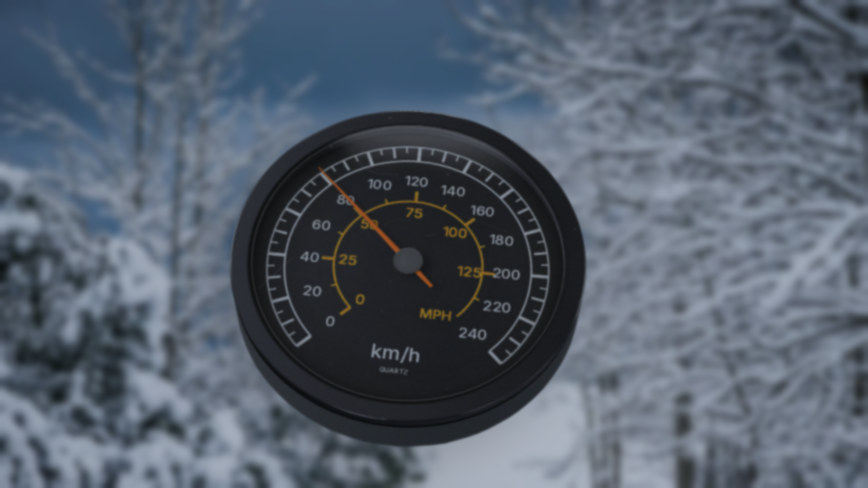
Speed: {"value": 80, "unit": "km/h"}
